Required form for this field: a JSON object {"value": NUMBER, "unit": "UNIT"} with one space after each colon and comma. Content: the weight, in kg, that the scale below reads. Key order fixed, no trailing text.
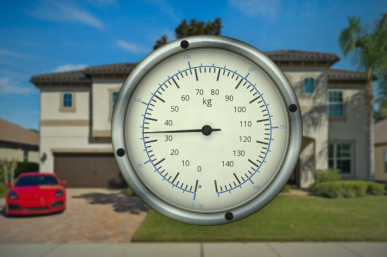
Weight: {"value": 34, "unit": "kg"}
